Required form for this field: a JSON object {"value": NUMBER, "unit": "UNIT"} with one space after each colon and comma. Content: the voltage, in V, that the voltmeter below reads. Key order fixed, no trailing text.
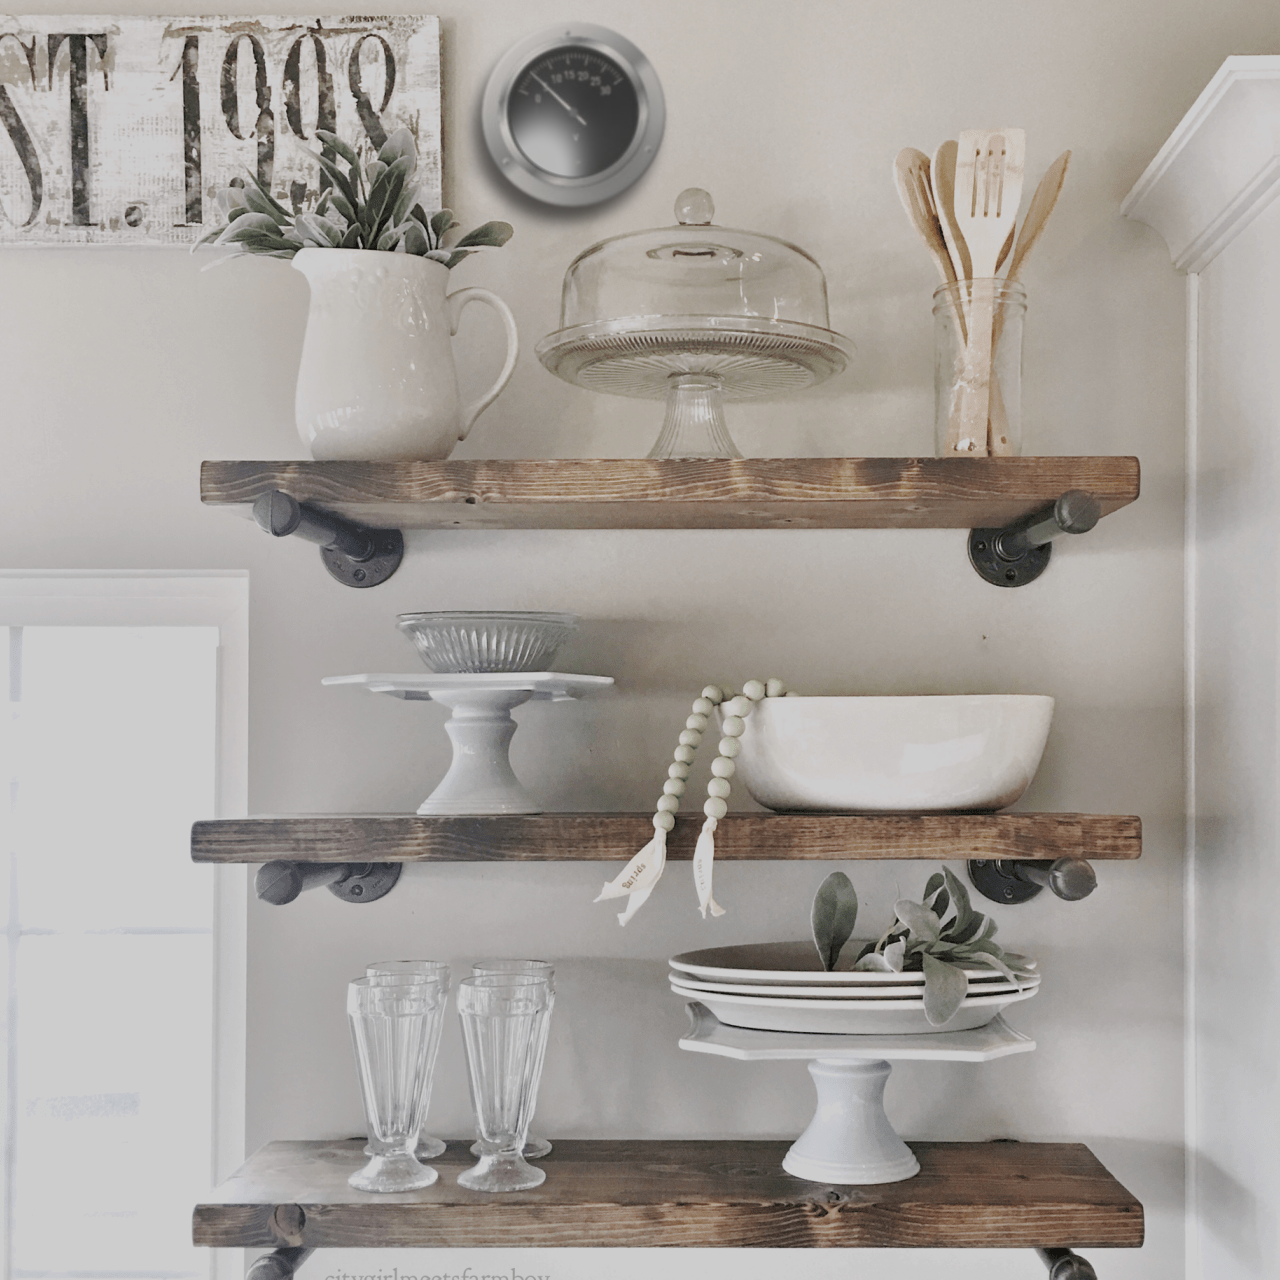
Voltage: {"value": 5, "unit": "V"}
